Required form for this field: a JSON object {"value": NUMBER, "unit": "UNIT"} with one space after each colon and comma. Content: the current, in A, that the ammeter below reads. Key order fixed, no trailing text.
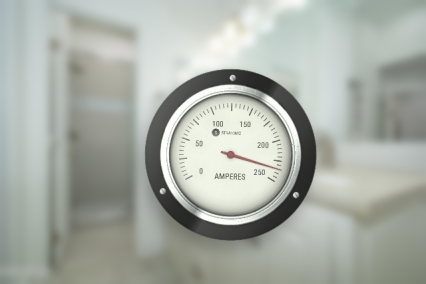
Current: {"value": 235, "unit": "A"}
